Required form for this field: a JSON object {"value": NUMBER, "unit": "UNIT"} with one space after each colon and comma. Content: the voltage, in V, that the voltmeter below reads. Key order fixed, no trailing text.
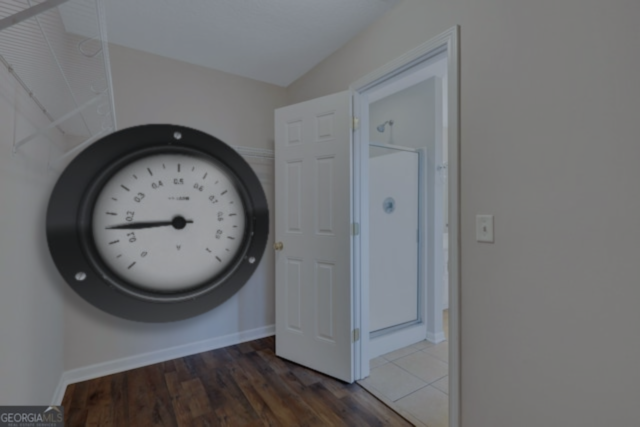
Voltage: {"value": 0.15, "unit": "V"}
